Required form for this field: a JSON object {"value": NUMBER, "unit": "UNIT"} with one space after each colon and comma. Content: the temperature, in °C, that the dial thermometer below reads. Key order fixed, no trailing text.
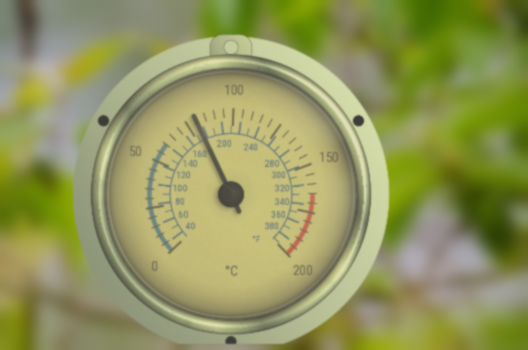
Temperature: {"value": 80, "unit": "°C"}
